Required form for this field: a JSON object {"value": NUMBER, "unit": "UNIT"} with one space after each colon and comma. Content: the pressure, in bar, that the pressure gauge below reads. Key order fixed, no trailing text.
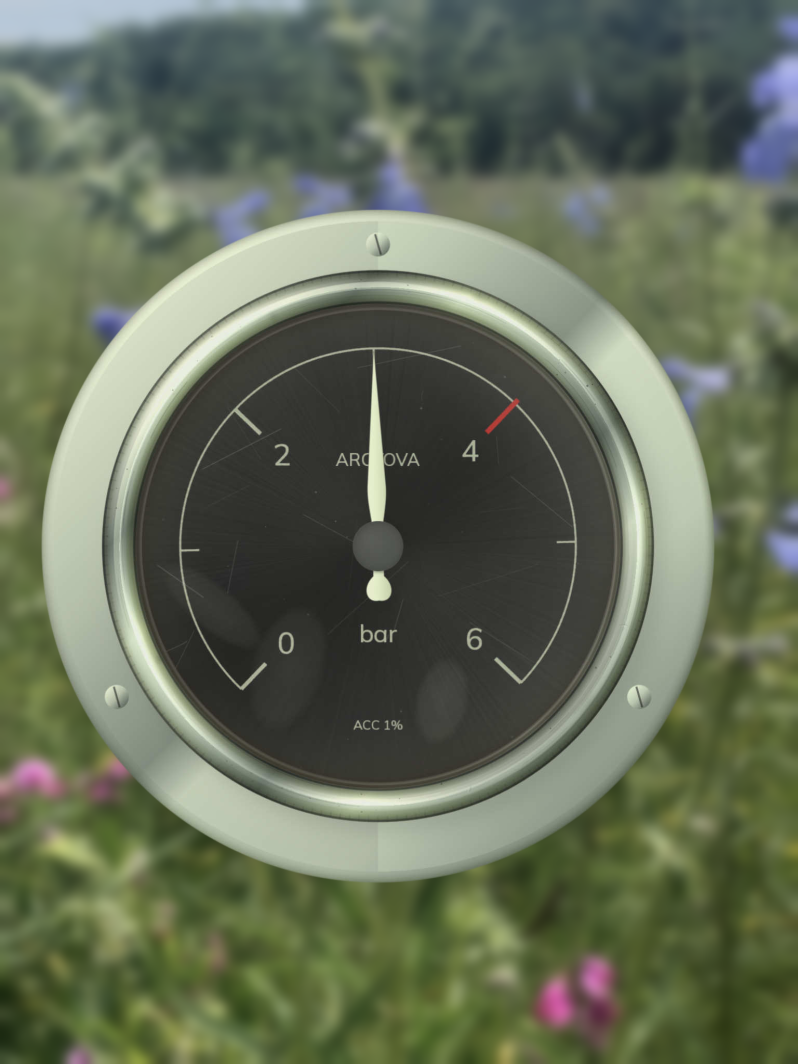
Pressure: {"value": 3, "unit": "bar"}
